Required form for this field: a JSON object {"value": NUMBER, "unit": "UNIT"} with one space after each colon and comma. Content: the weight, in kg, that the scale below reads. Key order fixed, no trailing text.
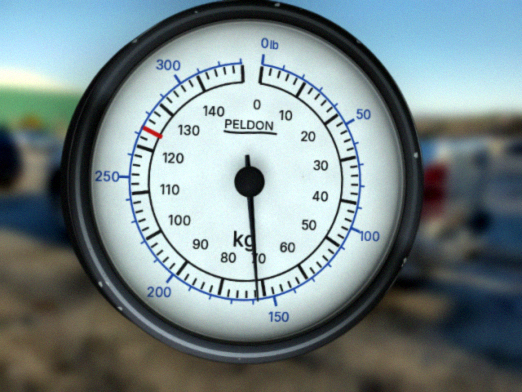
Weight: {"value": 72, "unit": "kg"}
